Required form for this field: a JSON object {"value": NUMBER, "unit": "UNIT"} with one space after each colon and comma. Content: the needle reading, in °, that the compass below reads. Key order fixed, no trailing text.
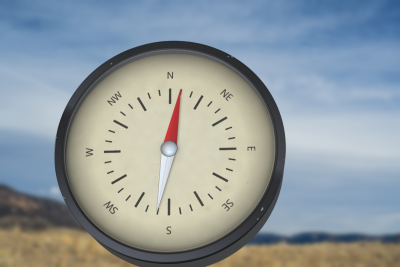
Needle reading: {"value": 10, "unit": "°"}
